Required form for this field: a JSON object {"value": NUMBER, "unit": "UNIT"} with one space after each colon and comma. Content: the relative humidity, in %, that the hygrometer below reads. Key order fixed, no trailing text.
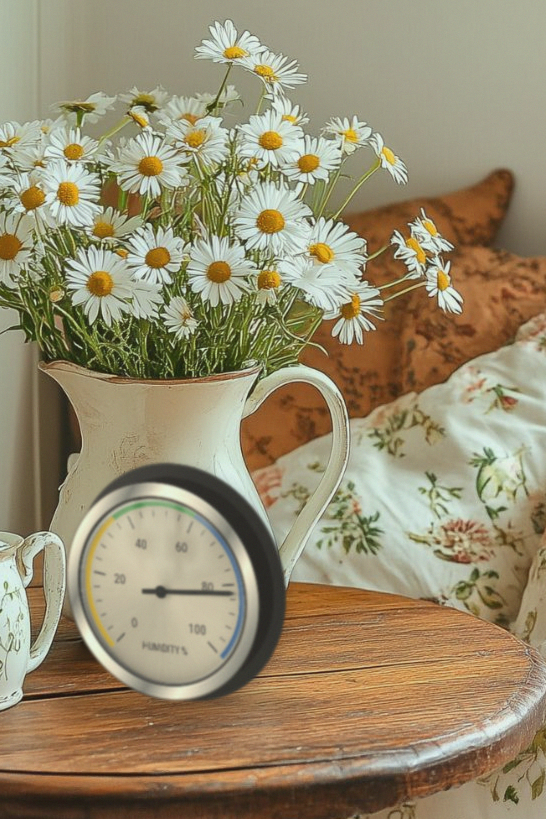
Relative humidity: {"value": 82, "unit": "%"}
